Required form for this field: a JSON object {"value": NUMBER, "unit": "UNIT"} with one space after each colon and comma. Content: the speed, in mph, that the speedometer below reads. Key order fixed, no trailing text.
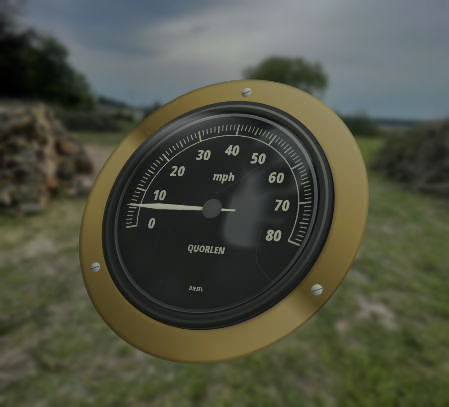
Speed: {"value": 5, "unit": "mph"}
